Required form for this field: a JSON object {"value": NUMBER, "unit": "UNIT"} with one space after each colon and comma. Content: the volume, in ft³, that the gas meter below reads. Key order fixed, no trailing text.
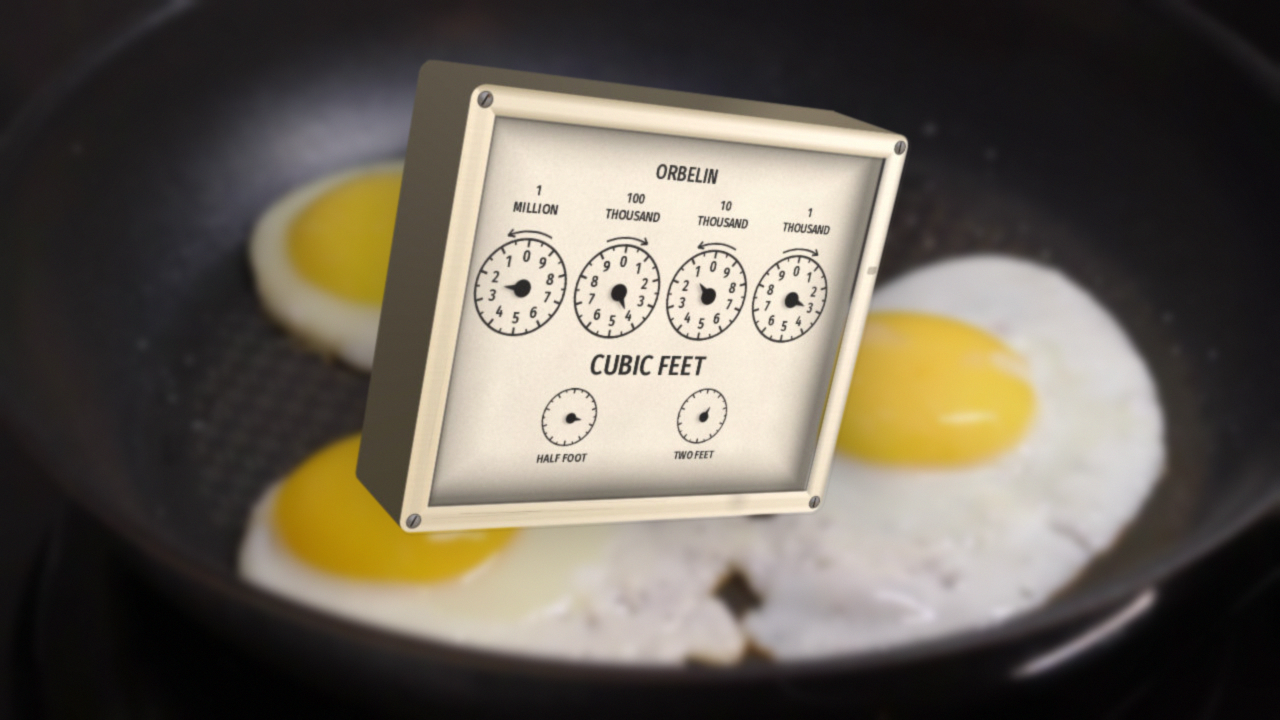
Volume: {"value": 241300, "unit": "ft³"}
